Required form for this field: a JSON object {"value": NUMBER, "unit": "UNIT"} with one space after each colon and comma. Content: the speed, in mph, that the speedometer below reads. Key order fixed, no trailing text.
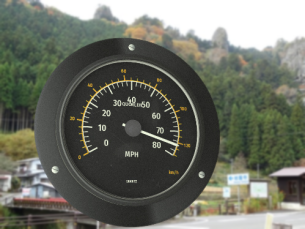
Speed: {"value": 76, "unit": "mph"}
